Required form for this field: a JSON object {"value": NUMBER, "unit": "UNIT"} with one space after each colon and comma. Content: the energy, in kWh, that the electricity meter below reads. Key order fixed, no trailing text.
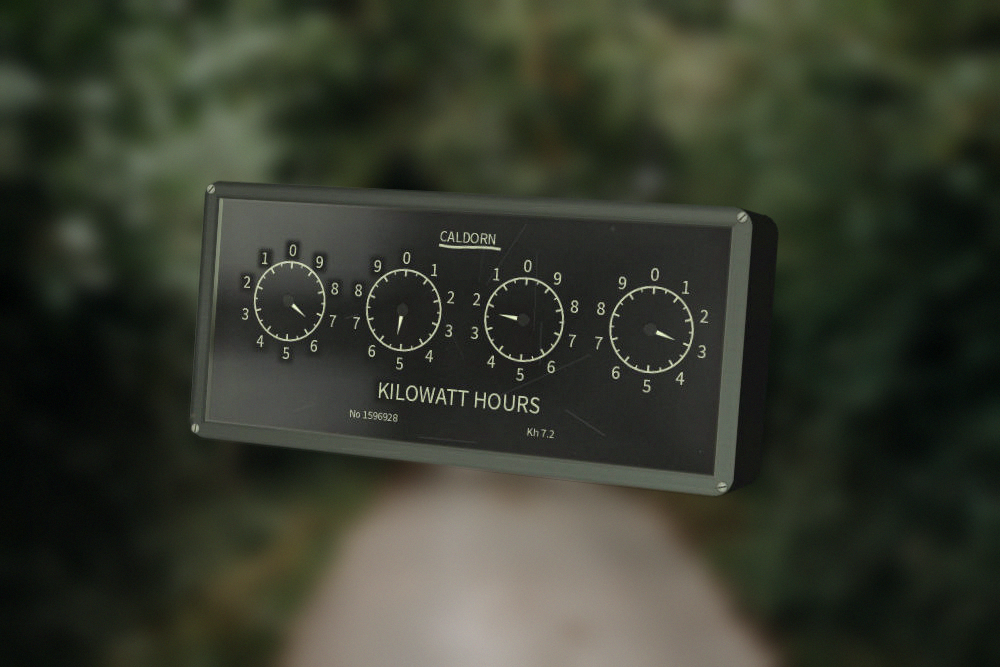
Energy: {"value": 6523, "unit": "kWh"}
